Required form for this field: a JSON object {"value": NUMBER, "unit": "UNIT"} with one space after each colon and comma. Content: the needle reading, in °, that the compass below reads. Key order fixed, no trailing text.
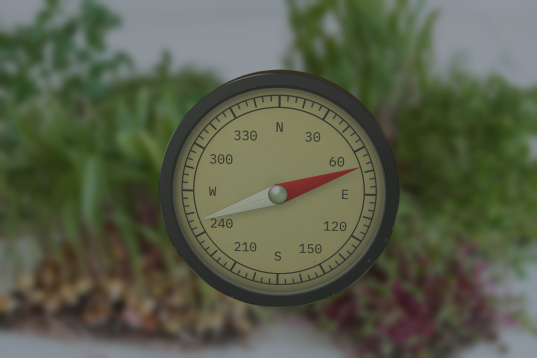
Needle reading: {"value": 70, "unit": "°"}
